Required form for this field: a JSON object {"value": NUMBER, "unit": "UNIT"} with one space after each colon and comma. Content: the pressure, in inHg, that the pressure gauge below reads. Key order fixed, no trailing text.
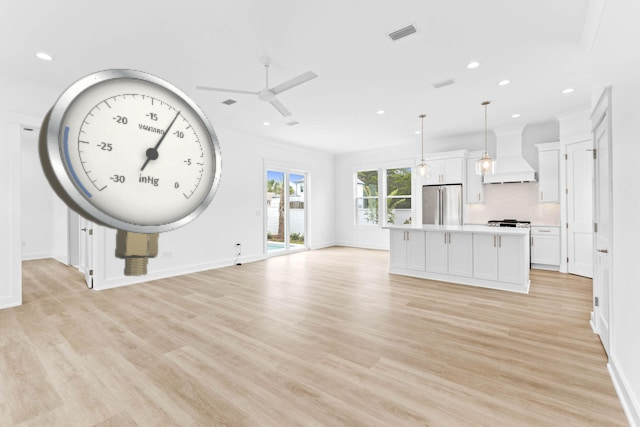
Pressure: {"value": -12, "unit": "inHg"}
